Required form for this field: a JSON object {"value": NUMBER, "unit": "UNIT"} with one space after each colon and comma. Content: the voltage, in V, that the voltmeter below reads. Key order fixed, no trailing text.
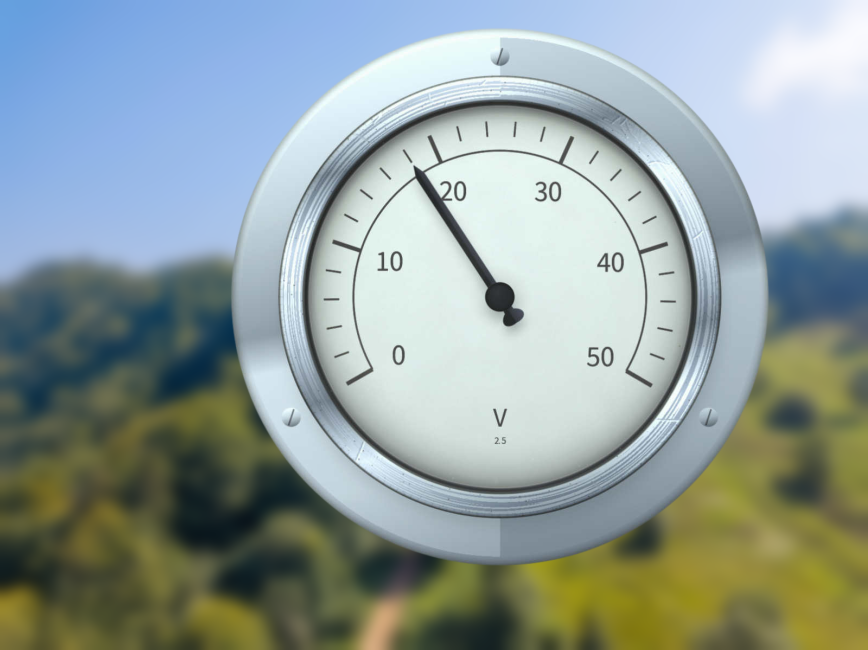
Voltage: {"value": 18, "unit": "V"}
